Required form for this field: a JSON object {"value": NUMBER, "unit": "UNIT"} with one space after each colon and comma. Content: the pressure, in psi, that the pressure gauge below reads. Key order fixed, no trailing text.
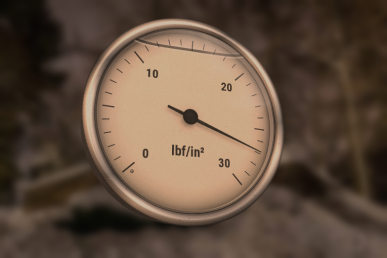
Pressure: {"value": 27, "unit": "psi"}
